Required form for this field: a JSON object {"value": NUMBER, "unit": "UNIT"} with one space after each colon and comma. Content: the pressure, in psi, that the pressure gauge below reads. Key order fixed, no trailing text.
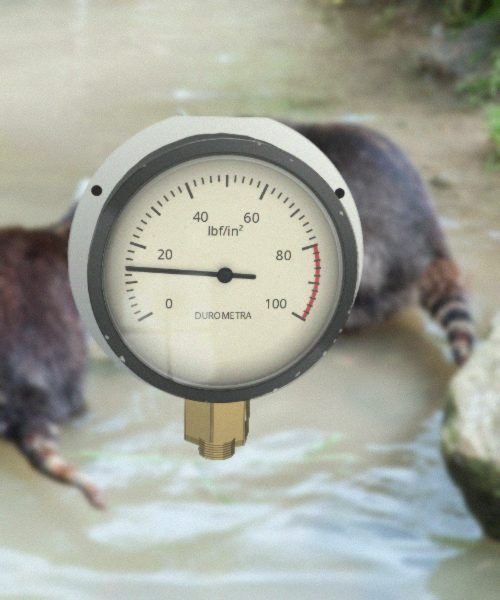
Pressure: {"value": 14, "unit": "psi"}
